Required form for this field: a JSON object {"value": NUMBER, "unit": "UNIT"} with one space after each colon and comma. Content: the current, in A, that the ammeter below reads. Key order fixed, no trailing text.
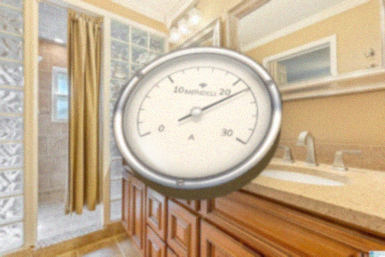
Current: {"value": 22, "unit": "A"}
